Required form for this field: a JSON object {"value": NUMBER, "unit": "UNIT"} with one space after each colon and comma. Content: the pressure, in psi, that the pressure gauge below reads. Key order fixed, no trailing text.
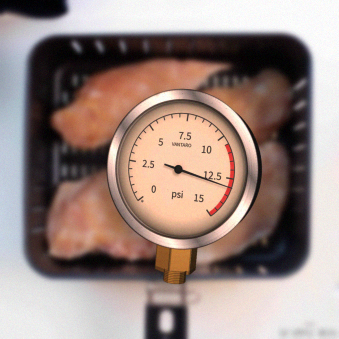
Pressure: {"value": 13, "unit": "psi"}
